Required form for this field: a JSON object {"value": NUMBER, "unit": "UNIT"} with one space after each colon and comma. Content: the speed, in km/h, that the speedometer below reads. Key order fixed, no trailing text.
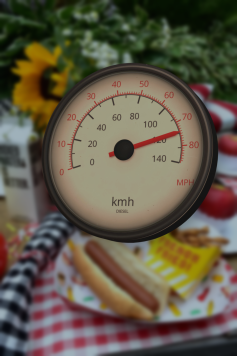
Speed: {"value": 120, "unit": "km/h"}
